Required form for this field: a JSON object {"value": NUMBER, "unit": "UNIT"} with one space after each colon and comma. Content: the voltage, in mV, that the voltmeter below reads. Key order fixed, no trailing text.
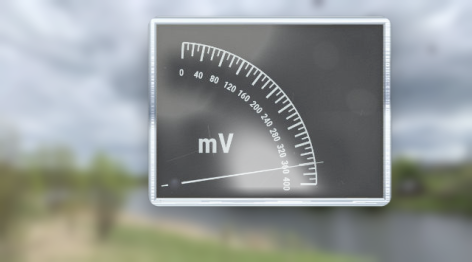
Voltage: {"value": 360, "unit": "mV"}
